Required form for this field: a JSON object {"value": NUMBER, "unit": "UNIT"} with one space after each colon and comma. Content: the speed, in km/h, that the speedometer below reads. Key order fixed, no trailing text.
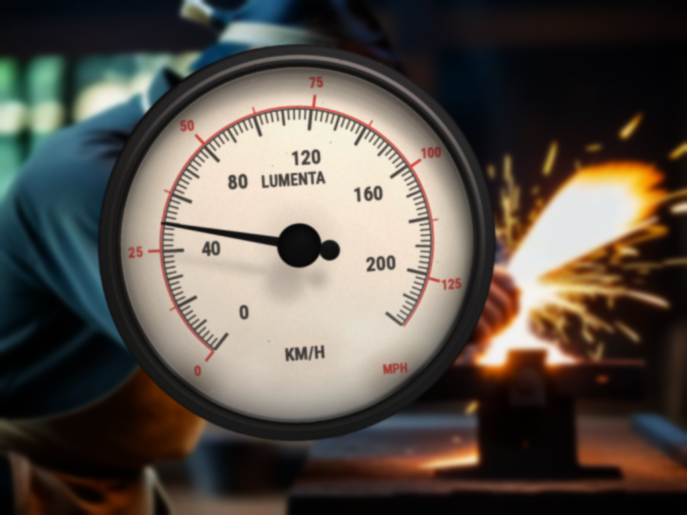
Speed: {"value": 50, "unit": "km/h"}
